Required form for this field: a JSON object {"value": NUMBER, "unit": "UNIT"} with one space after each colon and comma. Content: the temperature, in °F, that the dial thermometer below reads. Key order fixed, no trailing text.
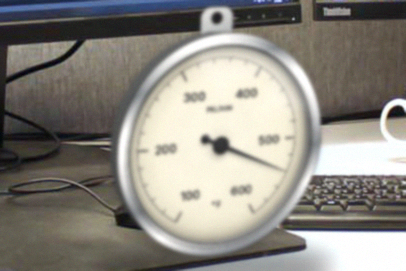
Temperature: {"value": 540, "unit": "°F"}
